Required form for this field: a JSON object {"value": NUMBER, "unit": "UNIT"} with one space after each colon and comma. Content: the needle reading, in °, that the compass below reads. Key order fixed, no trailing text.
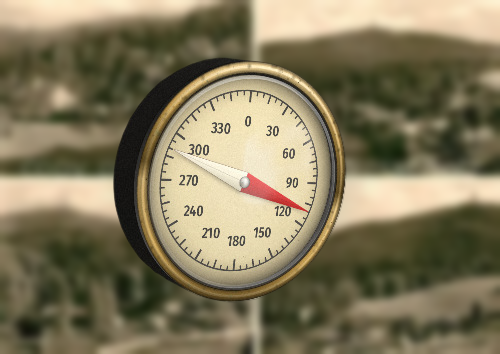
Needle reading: {"value": 110, "unit": "°"}
